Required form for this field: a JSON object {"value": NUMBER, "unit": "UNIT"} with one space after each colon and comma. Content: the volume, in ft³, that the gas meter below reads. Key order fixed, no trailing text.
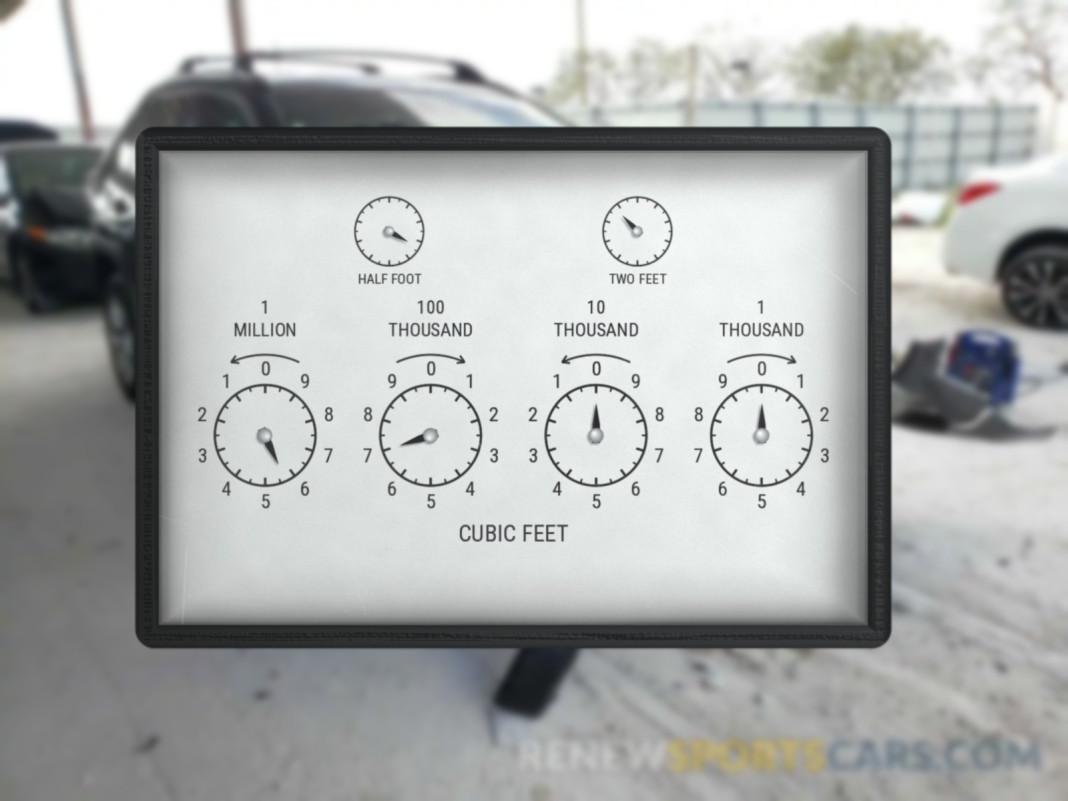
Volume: {"value": 570000, "unit": "ft³"}
